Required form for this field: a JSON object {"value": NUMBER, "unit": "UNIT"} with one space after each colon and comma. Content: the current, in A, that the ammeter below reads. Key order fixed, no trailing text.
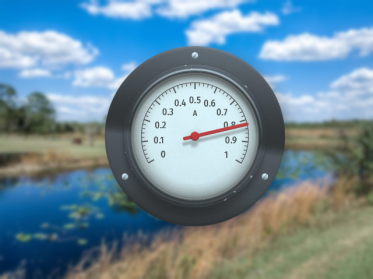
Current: {"value": 0.82, "unit": "A"}
